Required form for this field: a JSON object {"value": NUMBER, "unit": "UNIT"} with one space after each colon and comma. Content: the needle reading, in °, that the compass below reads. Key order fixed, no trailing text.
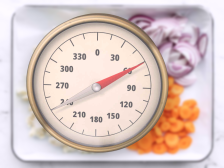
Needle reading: {"value": 60, "unit": "°"}
